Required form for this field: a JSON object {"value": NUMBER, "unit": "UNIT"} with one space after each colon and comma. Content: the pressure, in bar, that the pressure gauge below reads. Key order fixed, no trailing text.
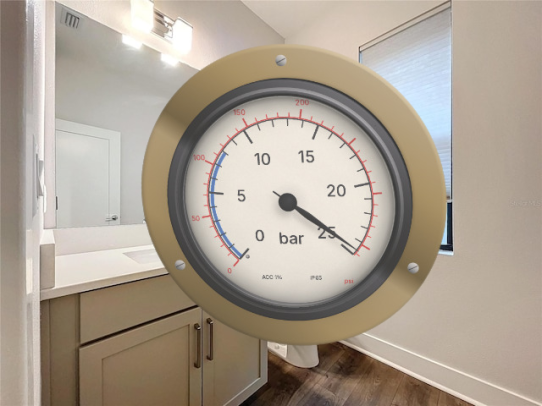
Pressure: {"value": 24.5, "unit": "bar"}
